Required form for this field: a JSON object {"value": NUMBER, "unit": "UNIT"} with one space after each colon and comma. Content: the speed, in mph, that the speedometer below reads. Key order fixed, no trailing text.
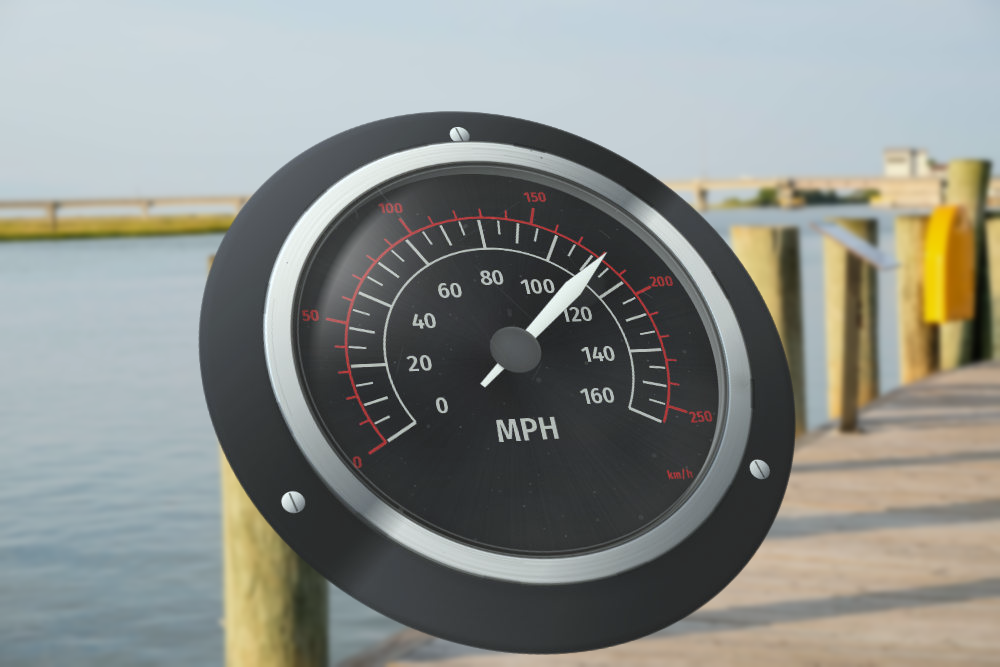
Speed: {"value": 112.5, "unit": "mph"}
